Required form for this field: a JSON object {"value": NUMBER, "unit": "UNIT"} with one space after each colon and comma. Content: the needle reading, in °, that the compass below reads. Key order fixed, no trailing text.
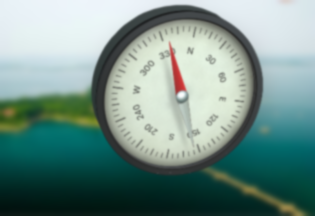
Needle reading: {"value": 335, "unit": "°"}
